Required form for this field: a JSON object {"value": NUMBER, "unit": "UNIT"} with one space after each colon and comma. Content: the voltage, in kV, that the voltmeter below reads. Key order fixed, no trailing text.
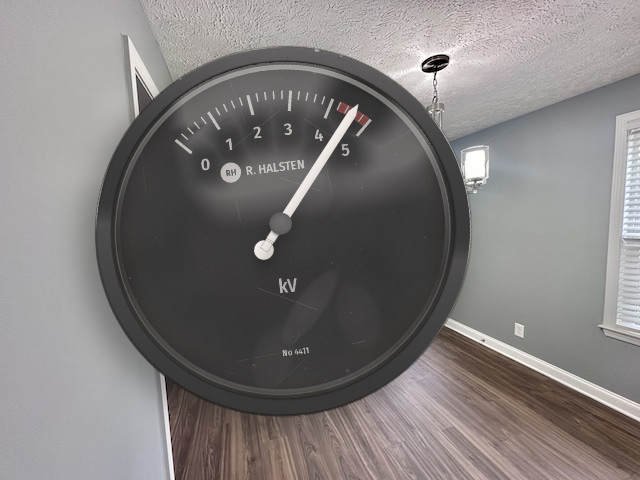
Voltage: {"value": 4.6, "unit": "kV"}
